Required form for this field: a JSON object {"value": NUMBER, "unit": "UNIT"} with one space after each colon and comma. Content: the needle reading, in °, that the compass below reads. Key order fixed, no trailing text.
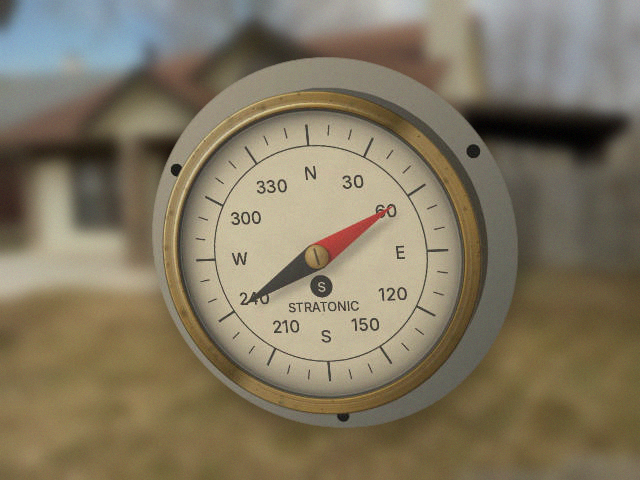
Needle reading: {"value": 60, "unit": "°"}
